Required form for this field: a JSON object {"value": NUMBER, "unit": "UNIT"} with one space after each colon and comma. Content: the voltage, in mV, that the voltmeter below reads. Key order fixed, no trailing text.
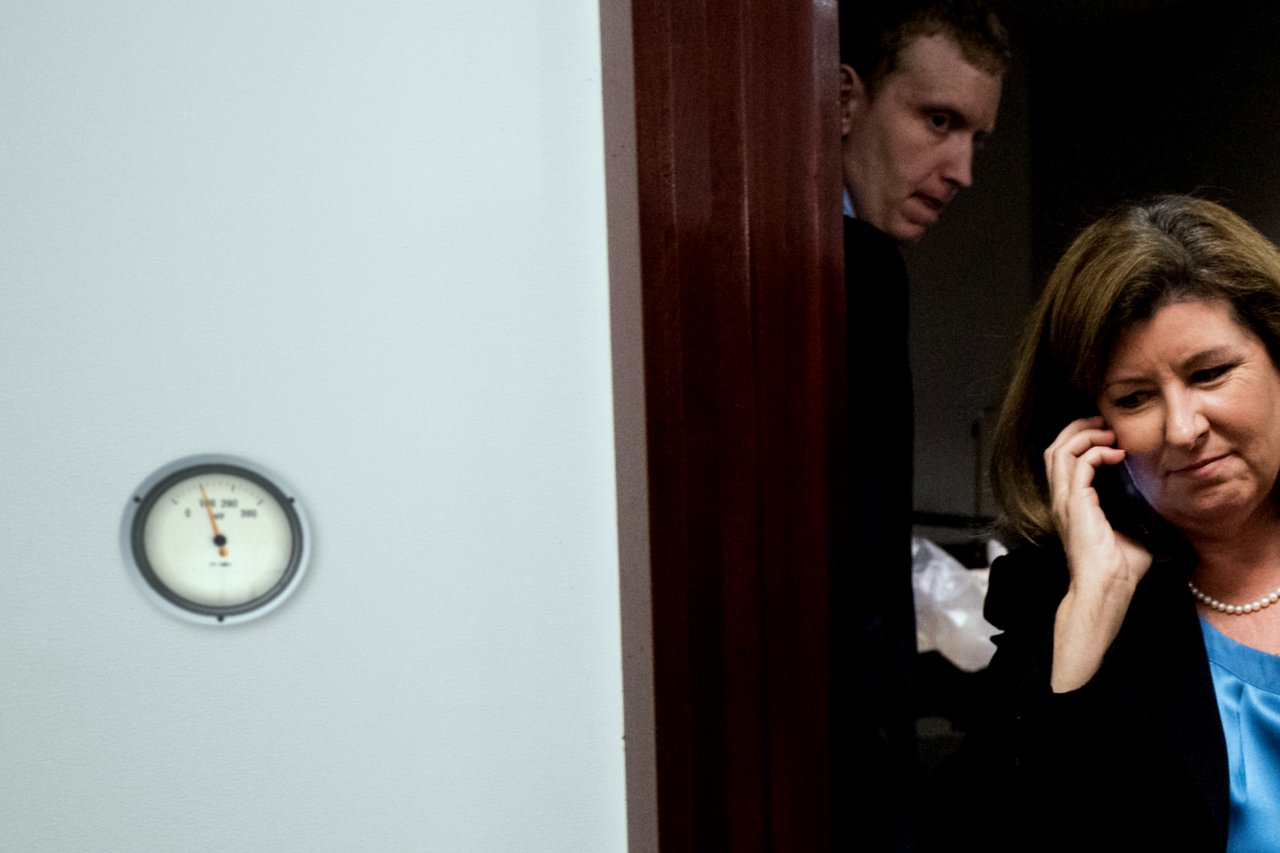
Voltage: {"value": 100, "unit": "mV"}
